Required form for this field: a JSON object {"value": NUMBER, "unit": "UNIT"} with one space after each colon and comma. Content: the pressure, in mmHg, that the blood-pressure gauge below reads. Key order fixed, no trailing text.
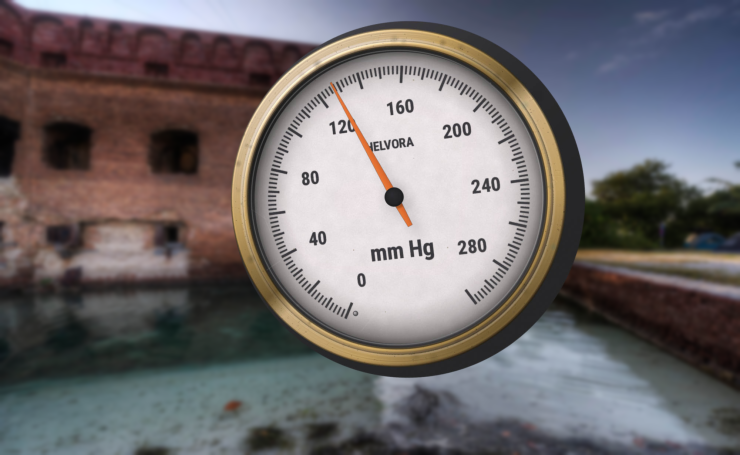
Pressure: {"value": 128, "unit": "mmHg"}
